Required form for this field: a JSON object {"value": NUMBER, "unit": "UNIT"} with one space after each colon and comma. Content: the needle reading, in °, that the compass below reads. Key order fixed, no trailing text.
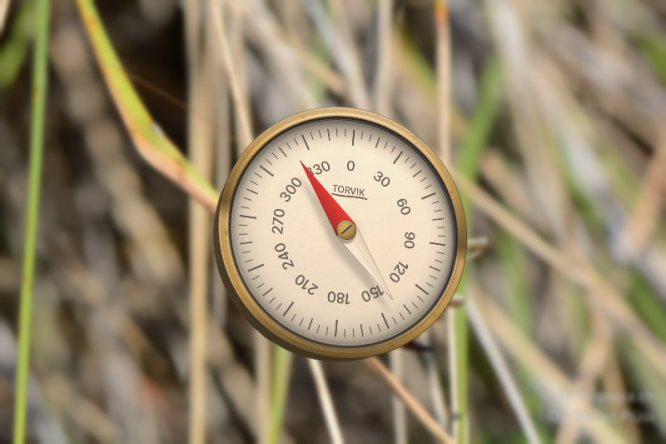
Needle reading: {"value": 320, "unit": "°"}
